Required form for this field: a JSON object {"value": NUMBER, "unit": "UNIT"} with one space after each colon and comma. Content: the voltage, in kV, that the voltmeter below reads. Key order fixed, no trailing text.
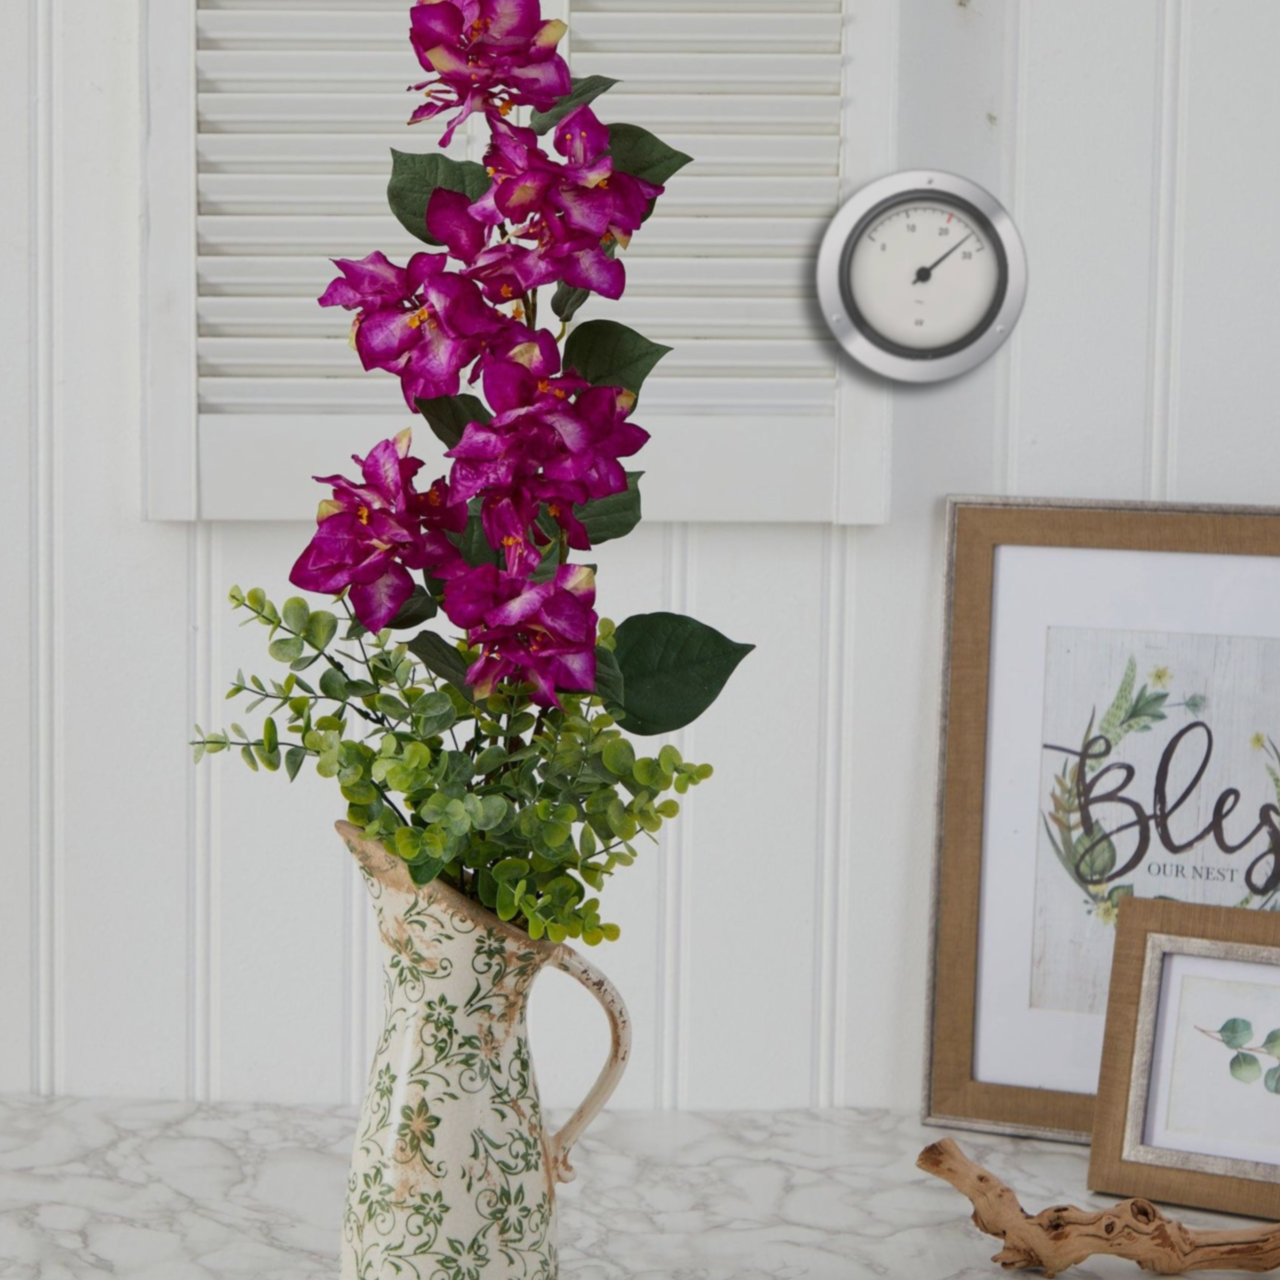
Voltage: {"value": 26, "unit": "kV"}
